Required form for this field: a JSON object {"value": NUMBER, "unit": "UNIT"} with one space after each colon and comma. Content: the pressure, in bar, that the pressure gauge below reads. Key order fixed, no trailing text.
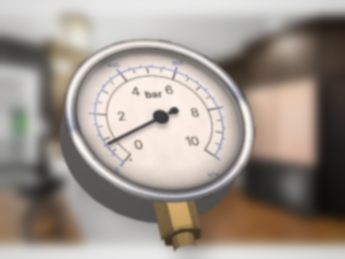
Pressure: {"value": 0.75, "unit": "bar"}
